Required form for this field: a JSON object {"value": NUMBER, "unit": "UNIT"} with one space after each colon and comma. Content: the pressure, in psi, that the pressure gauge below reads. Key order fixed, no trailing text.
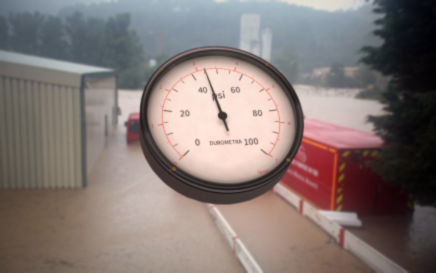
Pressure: {"value": 45, "unit": "psi"}
